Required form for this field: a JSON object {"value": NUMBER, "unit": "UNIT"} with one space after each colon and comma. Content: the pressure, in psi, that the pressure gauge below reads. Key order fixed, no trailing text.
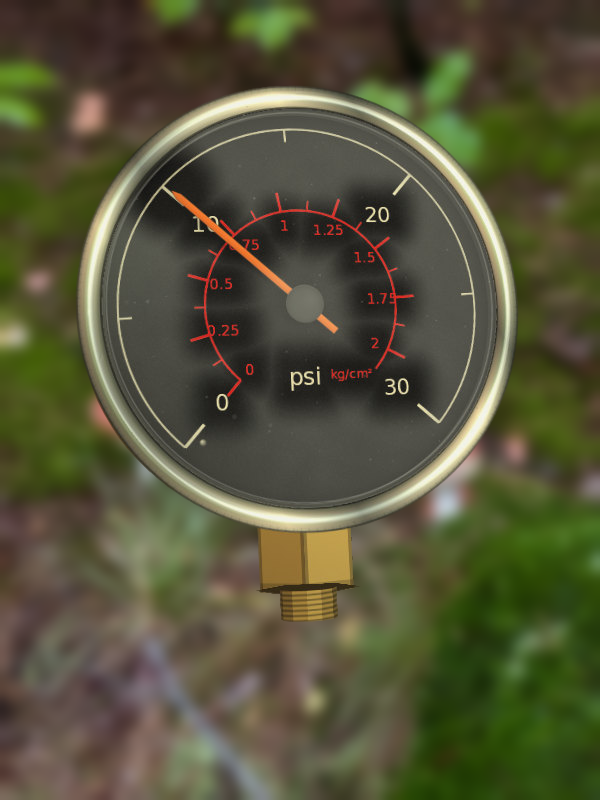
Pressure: {"value": 10, "unit": "psi"}
